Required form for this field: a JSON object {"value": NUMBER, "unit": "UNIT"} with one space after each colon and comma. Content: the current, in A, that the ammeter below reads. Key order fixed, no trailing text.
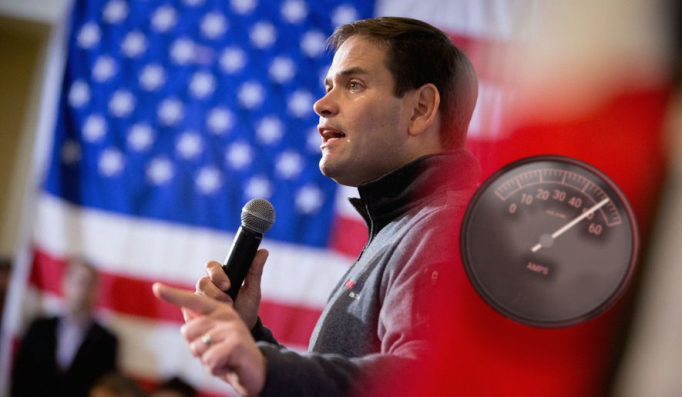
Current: {"value": 50, "unit": "A"}
